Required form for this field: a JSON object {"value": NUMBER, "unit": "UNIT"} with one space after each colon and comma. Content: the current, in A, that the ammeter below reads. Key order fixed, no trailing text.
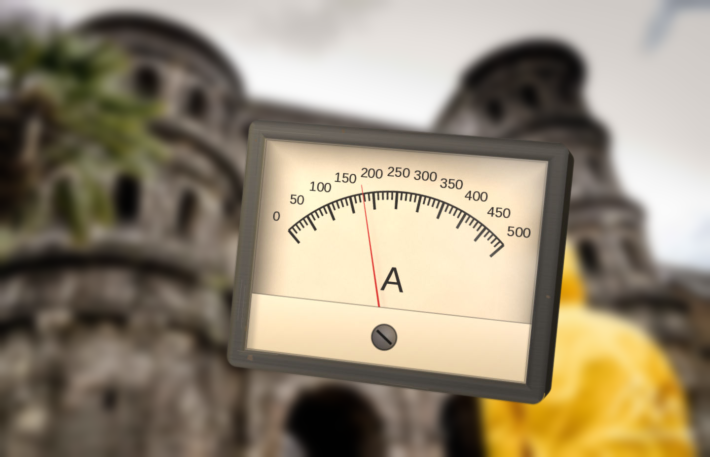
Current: {"value": 180, "unit": "A"}
